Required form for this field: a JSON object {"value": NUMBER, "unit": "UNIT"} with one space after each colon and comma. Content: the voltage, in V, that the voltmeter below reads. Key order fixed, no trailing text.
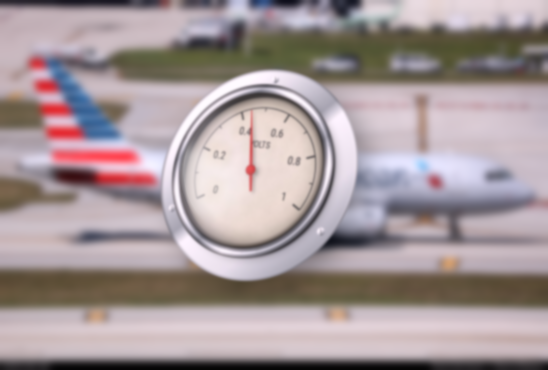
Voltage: {"value": 0.45, "unit": "V"}
